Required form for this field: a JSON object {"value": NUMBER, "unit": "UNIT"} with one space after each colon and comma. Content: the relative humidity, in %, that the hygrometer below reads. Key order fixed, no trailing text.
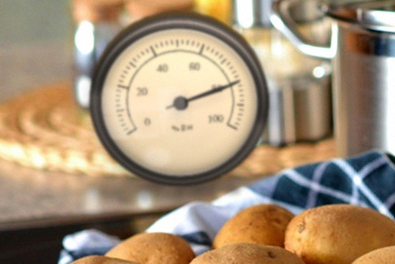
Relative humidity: {"value": 80, "unit": "%"}
